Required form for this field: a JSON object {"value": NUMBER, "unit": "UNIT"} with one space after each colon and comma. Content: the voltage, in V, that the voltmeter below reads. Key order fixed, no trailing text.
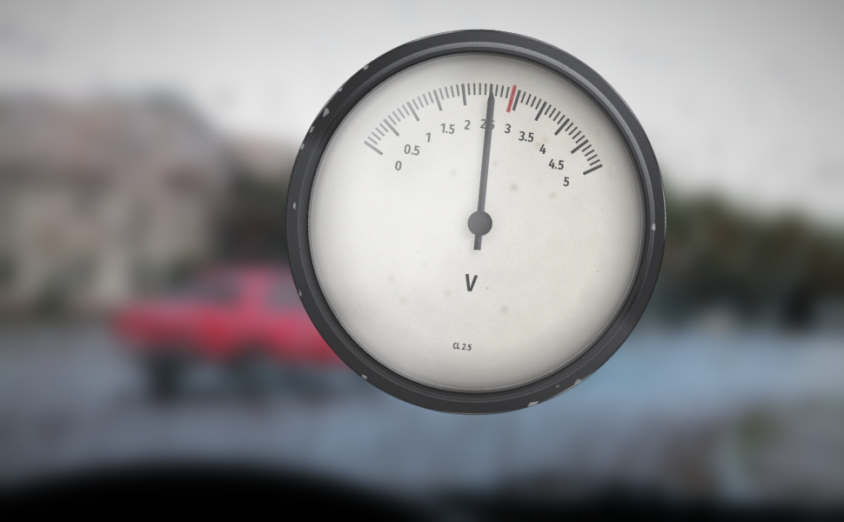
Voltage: {"value": 2.5, "unit": "V"}
